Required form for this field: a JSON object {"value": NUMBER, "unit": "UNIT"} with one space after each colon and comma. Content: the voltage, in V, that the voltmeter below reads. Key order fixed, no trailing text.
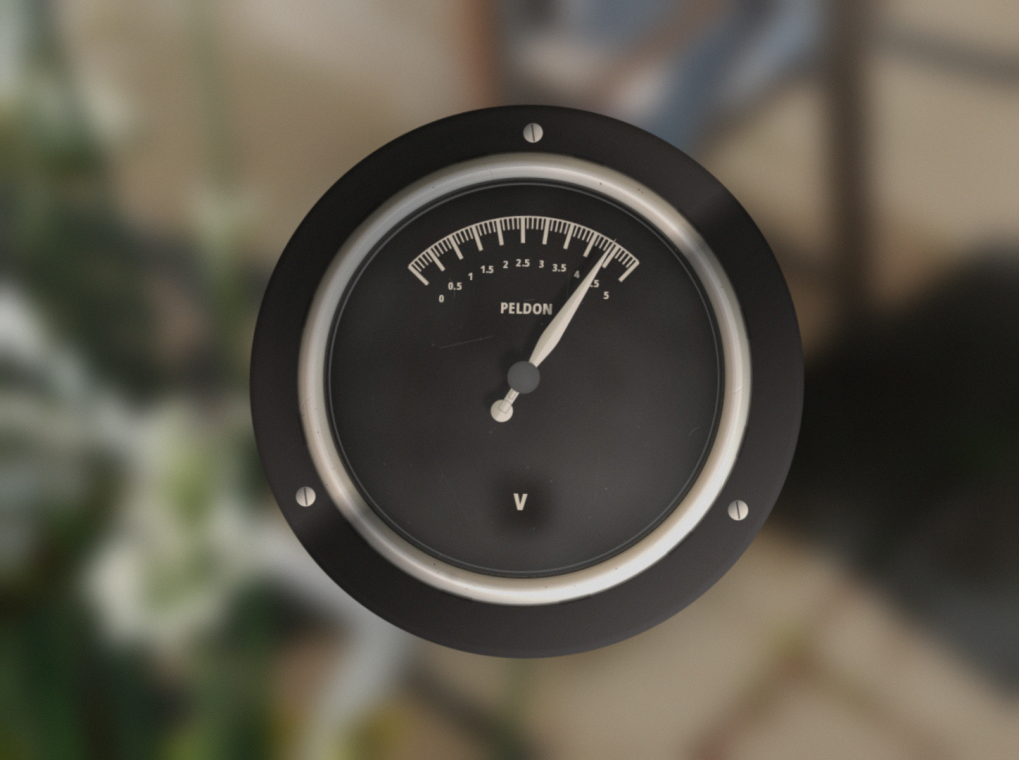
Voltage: {"value": 4.4, "unit": "V"}
